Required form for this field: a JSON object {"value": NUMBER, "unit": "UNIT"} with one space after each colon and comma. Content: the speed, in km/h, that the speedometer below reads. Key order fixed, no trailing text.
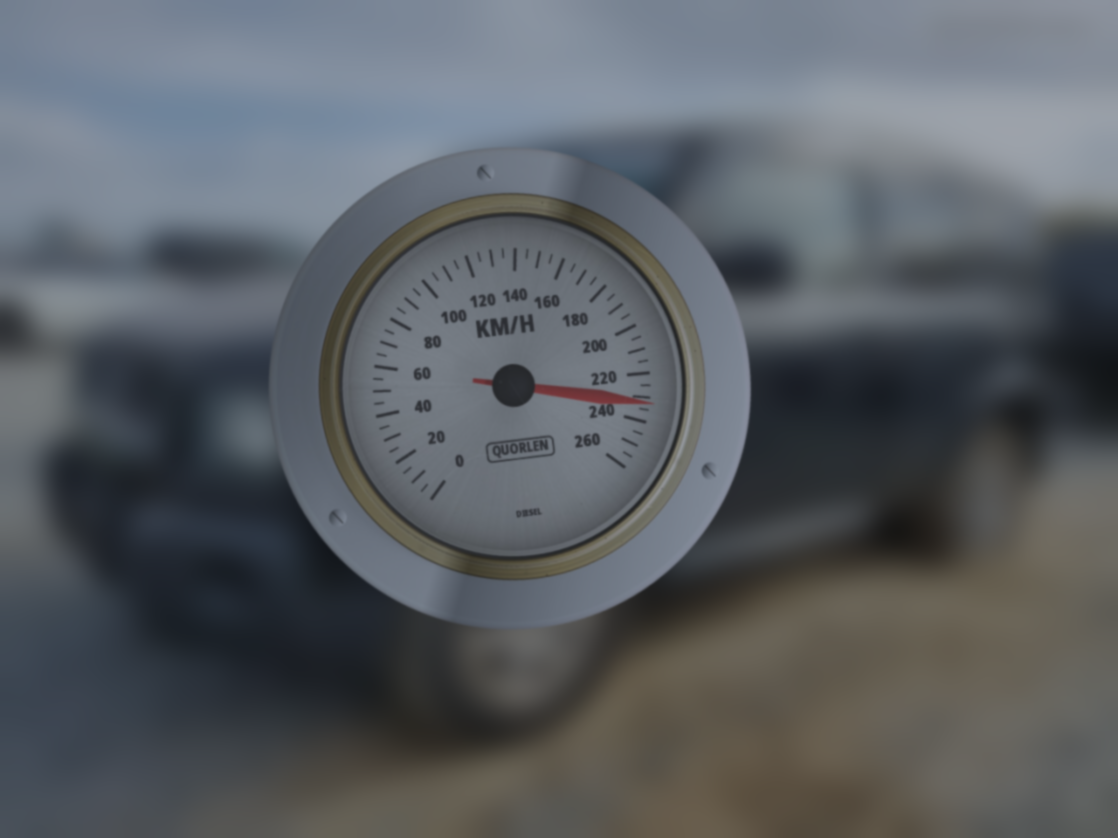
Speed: {"value": 232.5, "unit": "km/h"}
